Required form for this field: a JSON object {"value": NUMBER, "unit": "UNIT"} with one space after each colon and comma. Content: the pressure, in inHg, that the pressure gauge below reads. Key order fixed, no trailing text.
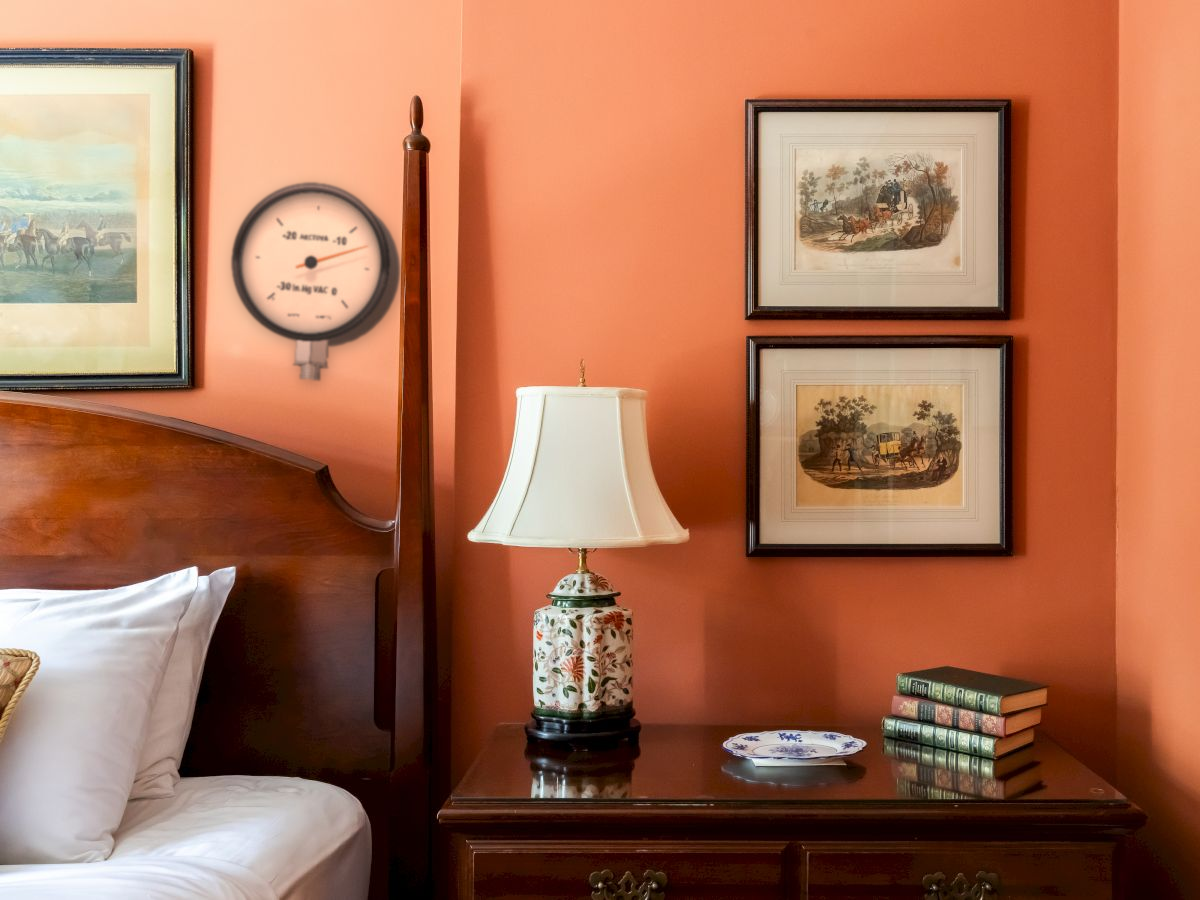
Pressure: {"value": -7.5, "unit": "inHg"}
